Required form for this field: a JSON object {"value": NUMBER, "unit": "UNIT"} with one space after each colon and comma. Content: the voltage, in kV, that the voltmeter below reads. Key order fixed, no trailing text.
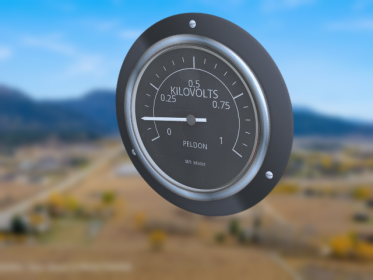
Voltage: {"value": 0.1, "unit": "kV"}
